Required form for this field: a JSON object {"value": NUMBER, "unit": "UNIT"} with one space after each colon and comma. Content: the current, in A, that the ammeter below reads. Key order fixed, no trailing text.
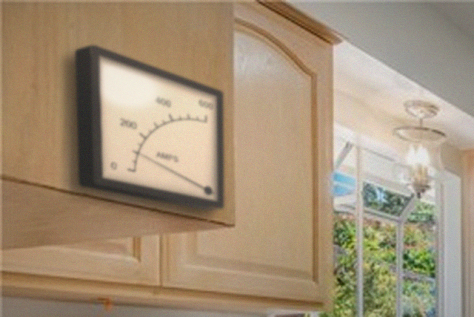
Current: {"value": 100, "unit": "A"}
